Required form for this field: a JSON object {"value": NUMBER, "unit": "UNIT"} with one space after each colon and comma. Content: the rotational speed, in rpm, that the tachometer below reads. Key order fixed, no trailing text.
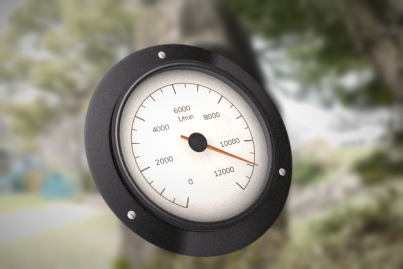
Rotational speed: {"value": 11000, "unit": "rpm"}
